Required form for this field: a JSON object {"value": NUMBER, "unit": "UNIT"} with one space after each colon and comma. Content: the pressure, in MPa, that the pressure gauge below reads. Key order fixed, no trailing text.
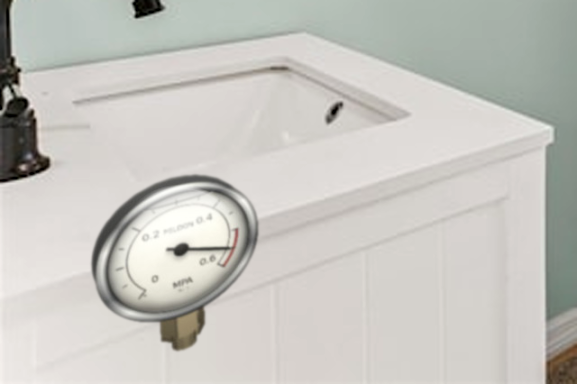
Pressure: {"value": 0.55, "unit": "MPa"}
